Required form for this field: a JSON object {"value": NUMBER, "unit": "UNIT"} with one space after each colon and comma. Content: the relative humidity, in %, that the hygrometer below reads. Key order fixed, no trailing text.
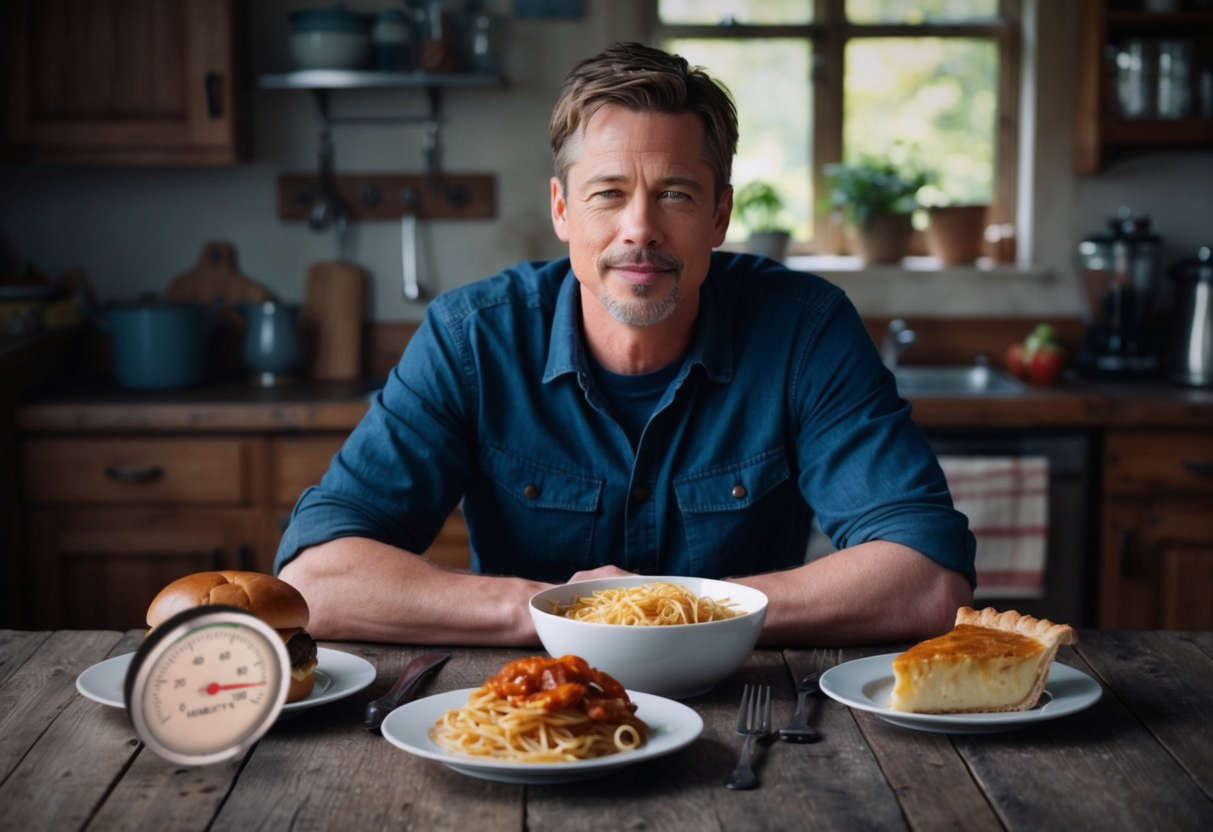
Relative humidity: {"value": 90, "unit": "%"}
